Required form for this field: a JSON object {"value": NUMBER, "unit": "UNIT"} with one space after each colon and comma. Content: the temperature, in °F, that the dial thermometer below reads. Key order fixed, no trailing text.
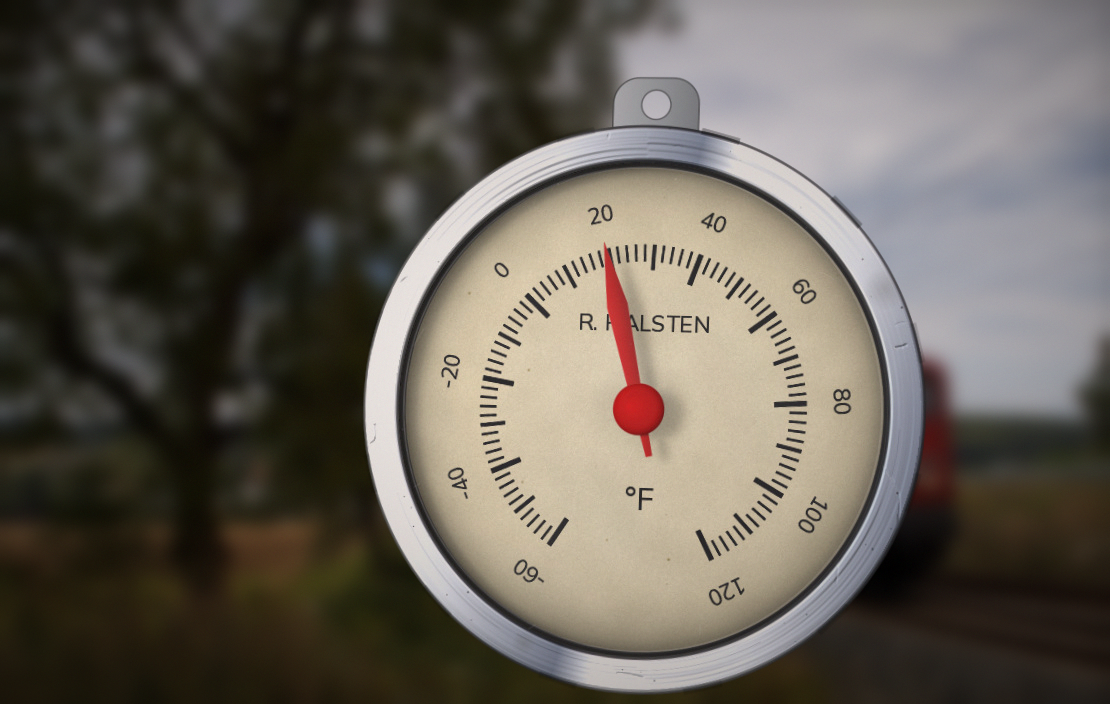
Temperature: {"value": 20, "unit": "°F"}
